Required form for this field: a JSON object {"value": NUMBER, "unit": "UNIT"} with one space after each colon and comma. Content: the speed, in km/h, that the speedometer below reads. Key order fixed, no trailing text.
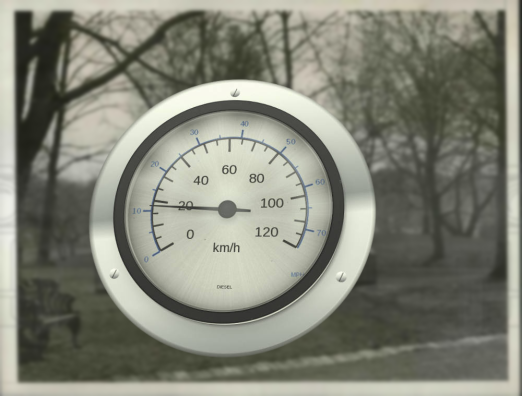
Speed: {"value": 17.5, "unit": "km/h"}
